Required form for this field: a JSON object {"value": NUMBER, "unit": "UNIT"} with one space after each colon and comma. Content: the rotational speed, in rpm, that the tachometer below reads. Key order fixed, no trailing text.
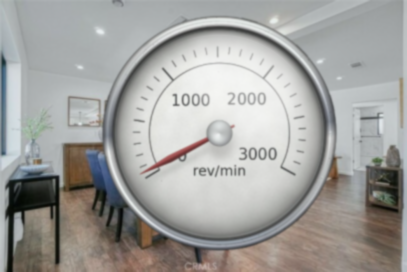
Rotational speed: {"value": 50, "unit": "rpm"}
